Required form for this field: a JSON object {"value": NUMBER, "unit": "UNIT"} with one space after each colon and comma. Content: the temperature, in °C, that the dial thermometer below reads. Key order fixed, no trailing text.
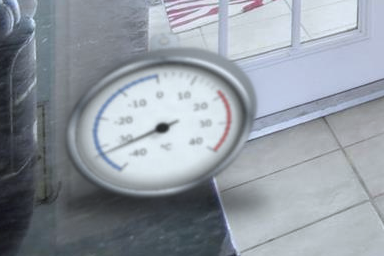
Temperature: {"value": -32, "unit": "°C"}
